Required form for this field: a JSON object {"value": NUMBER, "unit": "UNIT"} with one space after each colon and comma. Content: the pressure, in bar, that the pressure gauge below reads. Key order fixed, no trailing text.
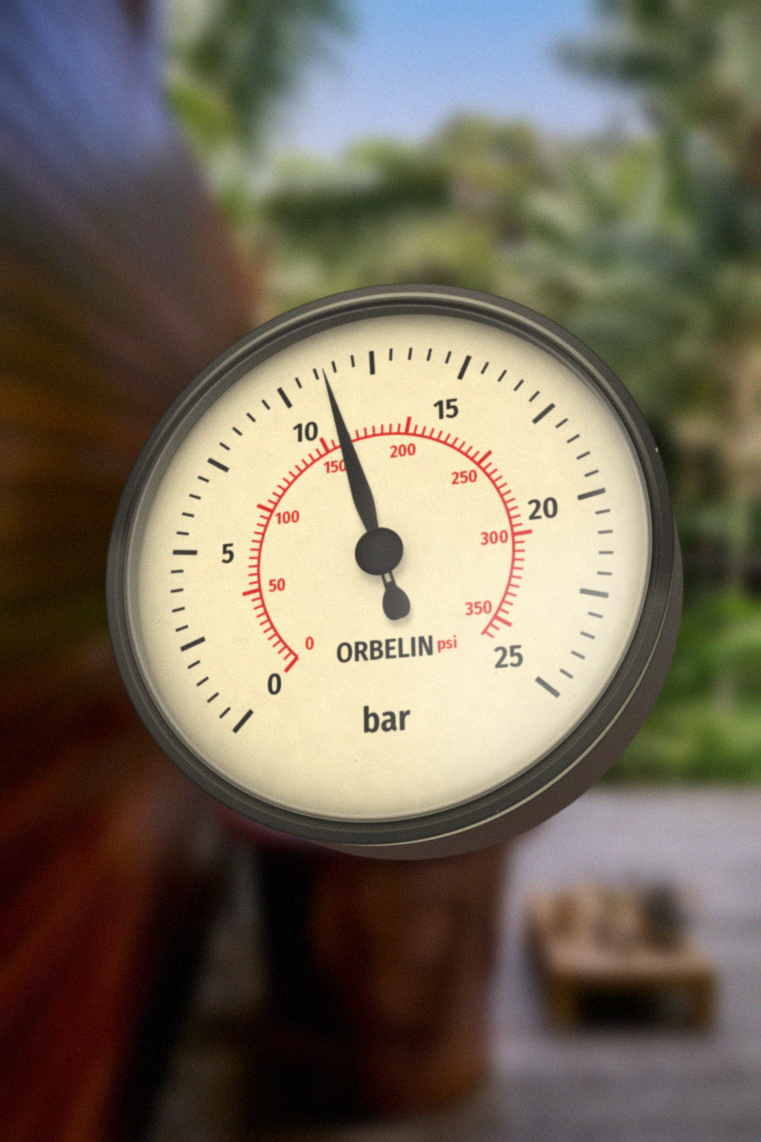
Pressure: {"value": 11.25, "unit": "bar"}
